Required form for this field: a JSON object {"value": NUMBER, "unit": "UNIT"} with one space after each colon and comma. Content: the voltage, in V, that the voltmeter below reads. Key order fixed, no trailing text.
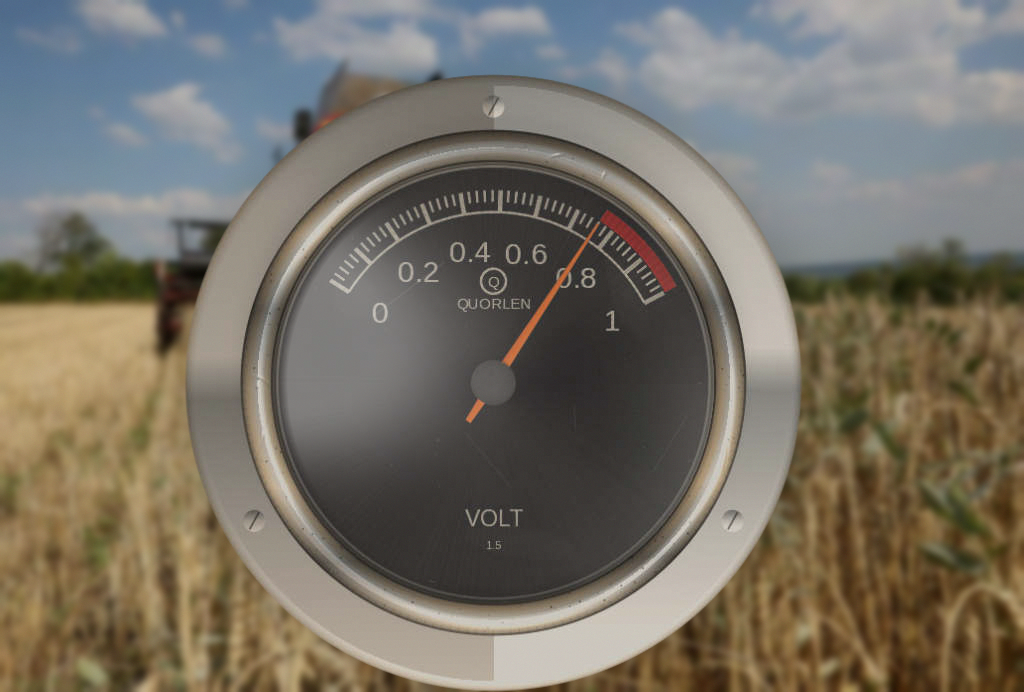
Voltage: {"value": 0.76, "unit": "V"}
